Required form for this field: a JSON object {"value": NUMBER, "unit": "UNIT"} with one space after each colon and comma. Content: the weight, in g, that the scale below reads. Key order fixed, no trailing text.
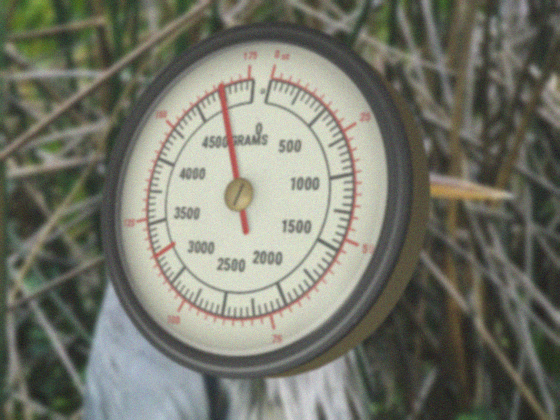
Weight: {"value": 4750, "unit": "g"}
